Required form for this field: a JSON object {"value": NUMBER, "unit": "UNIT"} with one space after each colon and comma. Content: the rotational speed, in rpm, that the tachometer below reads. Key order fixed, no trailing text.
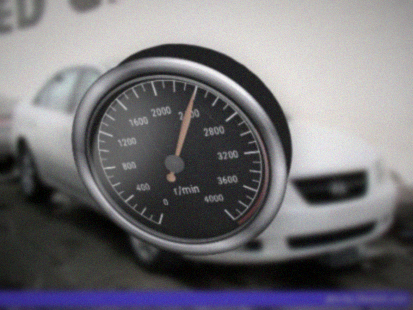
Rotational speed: {"value": 2400, "unit": "rpm"}
